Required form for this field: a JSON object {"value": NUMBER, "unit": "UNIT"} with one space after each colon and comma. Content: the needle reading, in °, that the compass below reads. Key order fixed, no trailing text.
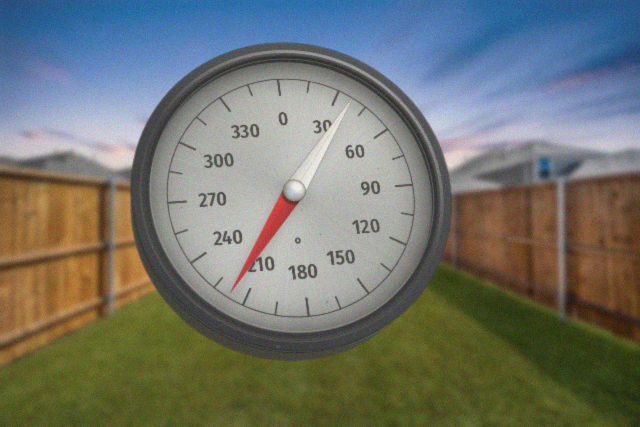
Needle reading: {"value": 217.5, "unit": "°"}
